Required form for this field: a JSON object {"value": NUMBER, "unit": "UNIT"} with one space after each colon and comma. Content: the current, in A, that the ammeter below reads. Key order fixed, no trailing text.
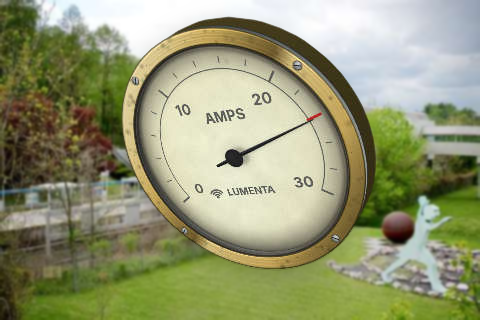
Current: {"value": 24, "unit": "A"}
